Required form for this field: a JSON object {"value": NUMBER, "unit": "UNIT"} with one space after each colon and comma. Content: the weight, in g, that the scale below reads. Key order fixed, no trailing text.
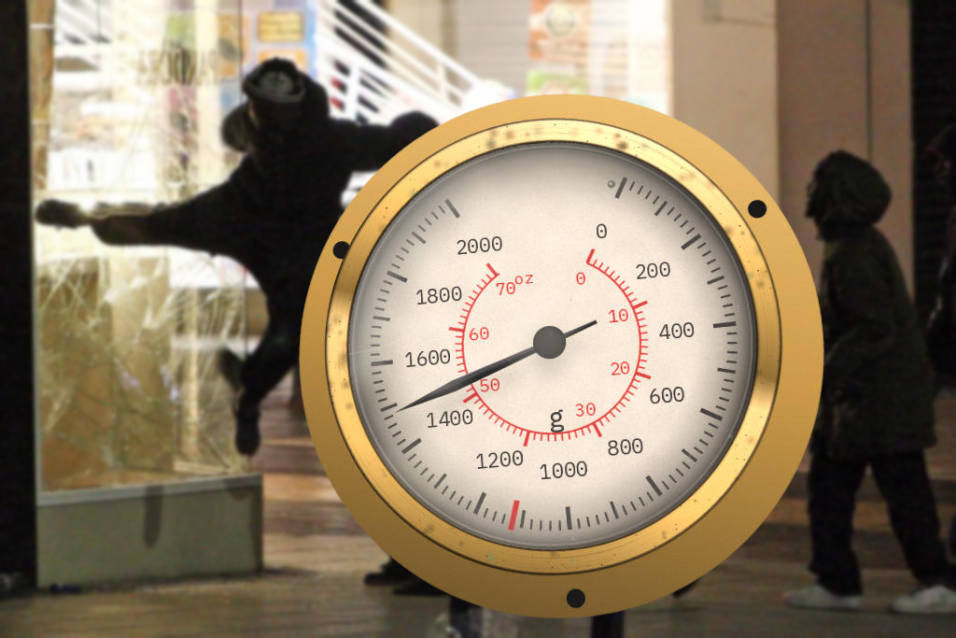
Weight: {"value": 1480, "unit": "g"}
